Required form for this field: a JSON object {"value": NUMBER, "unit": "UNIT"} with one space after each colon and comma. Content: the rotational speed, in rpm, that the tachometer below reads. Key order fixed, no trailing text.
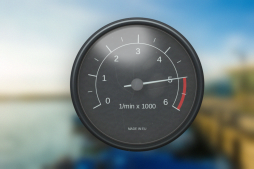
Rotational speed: {"value": 5000, "unit": "rpm"}
